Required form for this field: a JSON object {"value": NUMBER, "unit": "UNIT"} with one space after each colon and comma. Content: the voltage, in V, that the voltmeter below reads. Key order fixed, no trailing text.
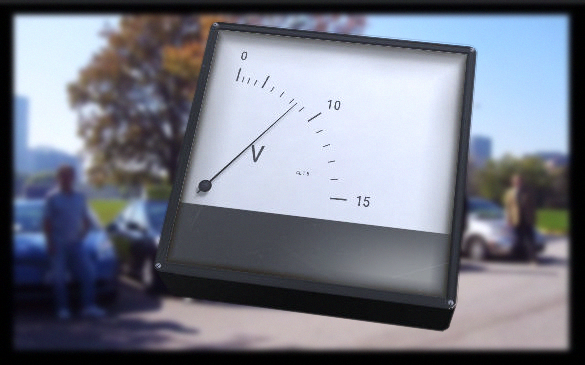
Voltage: {"value": 8.5, "unit": "V"}
